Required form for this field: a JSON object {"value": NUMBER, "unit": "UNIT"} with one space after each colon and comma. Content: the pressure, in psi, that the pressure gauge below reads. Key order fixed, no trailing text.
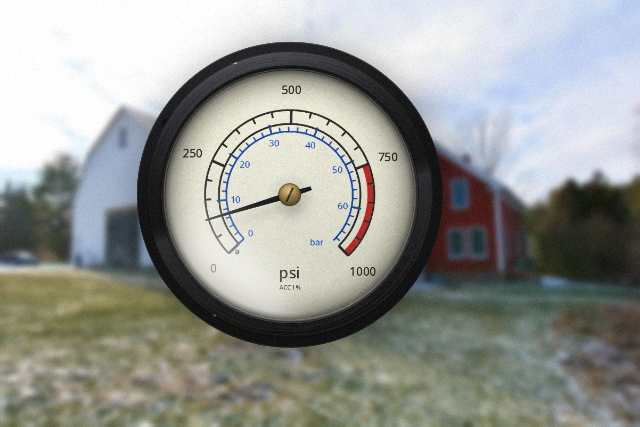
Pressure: {"value": 100, "unit": "psi"}
